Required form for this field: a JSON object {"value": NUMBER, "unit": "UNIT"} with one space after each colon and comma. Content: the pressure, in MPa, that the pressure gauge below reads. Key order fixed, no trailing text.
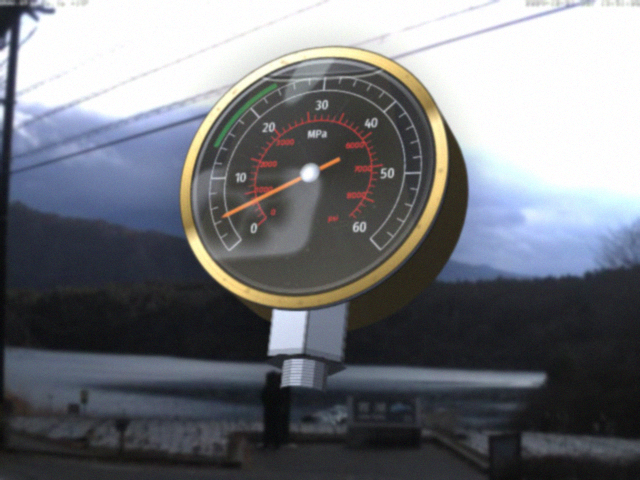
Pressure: {"value": 4, "unit": "MPa"}
